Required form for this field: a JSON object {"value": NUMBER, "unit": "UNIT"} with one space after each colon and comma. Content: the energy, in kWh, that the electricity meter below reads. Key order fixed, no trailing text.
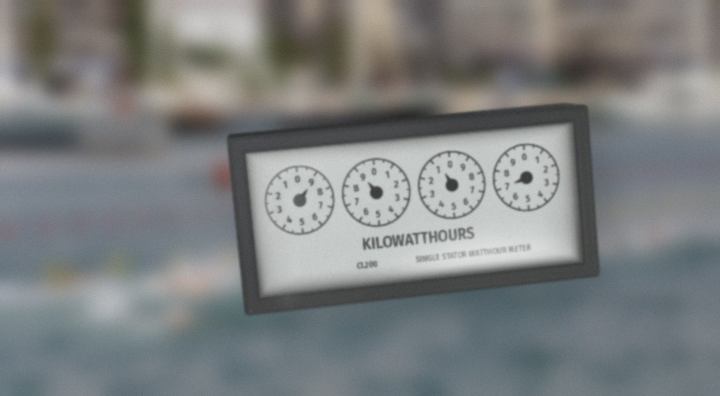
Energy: {"value": 8907, "unit": "kWh"}
